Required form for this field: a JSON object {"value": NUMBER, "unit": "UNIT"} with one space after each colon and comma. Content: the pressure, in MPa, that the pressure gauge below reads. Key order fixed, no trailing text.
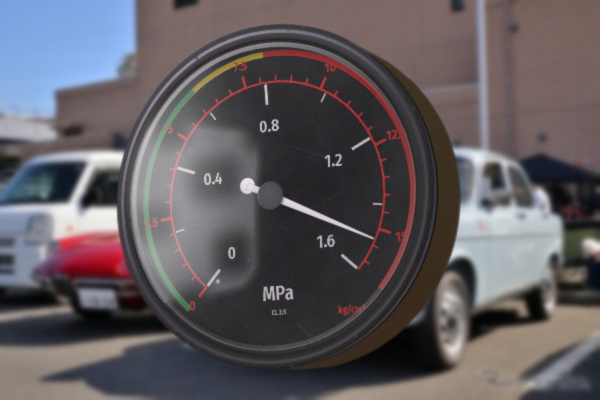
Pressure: {"value": 1.5, "unit": "MPa"}
